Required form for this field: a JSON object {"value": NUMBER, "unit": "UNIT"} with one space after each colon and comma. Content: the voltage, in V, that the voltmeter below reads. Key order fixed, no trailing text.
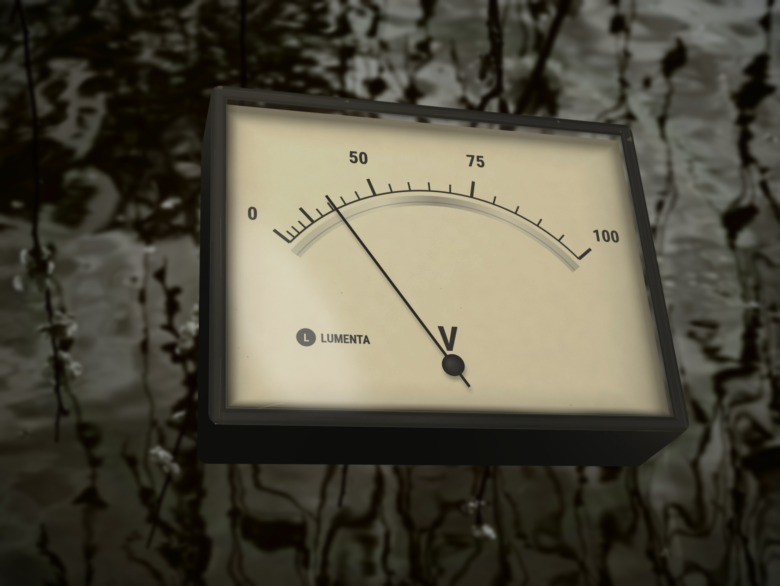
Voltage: {"value": 35, "unit": "V"}
